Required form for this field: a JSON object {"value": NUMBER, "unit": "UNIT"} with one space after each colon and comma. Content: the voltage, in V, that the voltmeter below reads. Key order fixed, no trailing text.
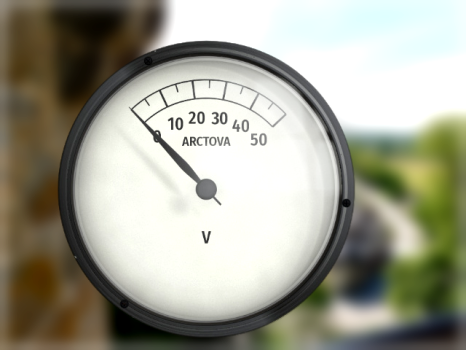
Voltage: {"value": 0, "unit": "V"}
